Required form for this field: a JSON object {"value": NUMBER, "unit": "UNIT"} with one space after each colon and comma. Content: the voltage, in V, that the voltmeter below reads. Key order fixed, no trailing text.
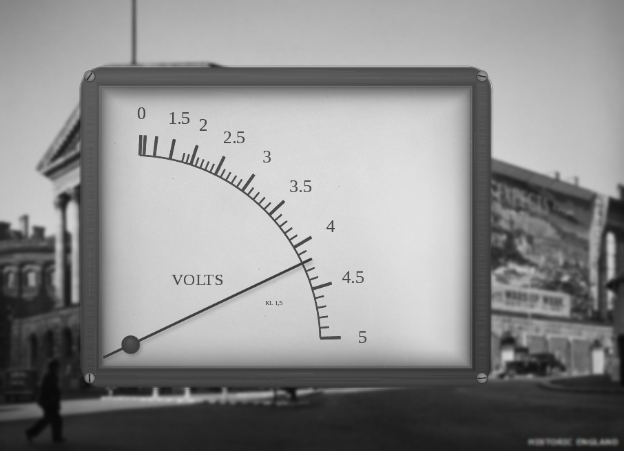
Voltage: {"value": 4.2, "unit": "V"}
